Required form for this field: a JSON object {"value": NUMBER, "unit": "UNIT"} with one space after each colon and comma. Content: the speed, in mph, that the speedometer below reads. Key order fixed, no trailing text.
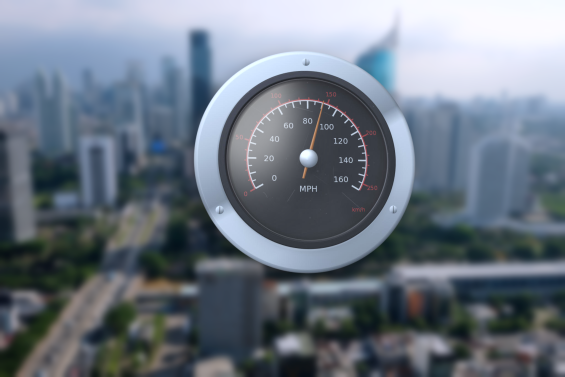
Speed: {"value": 90, "unit": "mph"}
